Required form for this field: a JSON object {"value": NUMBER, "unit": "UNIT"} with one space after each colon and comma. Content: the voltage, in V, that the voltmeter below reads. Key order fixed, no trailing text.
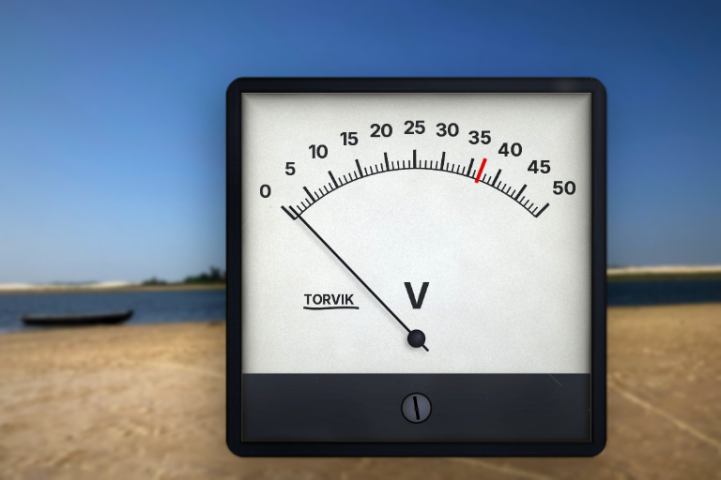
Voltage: {"value": 1, "unit": "V"}
